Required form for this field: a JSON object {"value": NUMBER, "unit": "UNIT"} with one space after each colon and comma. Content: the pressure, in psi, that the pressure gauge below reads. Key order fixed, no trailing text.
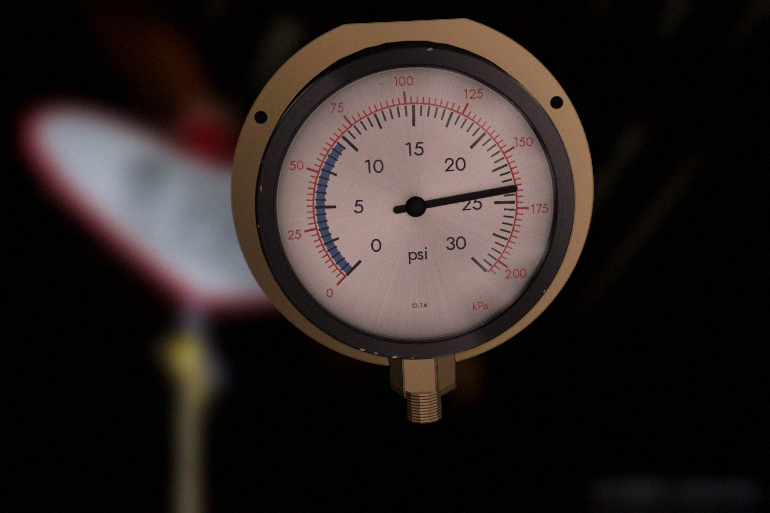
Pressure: {"value": 24, "unit": "psi"}
